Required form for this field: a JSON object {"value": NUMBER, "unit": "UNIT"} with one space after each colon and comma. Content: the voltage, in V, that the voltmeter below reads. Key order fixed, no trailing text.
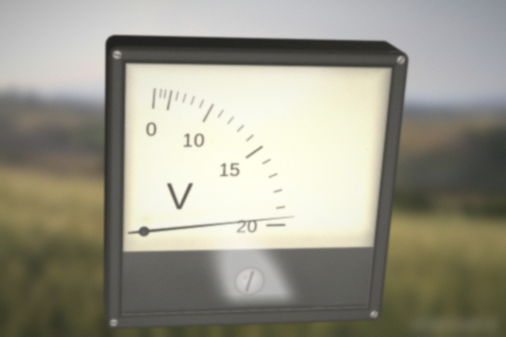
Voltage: {"value": 19.5, "unit": "V"}
